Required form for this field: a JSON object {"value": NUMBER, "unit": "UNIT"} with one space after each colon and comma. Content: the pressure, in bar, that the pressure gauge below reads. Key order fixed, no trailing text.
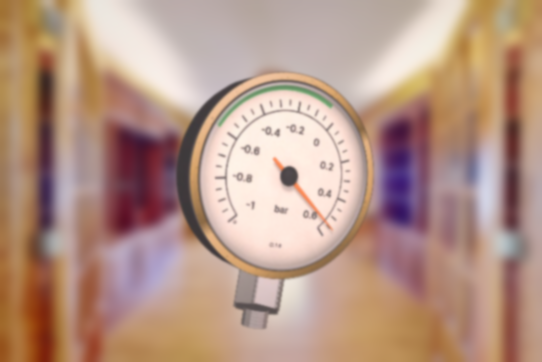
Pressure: {"value": 0.55, "unit": "bar"}
